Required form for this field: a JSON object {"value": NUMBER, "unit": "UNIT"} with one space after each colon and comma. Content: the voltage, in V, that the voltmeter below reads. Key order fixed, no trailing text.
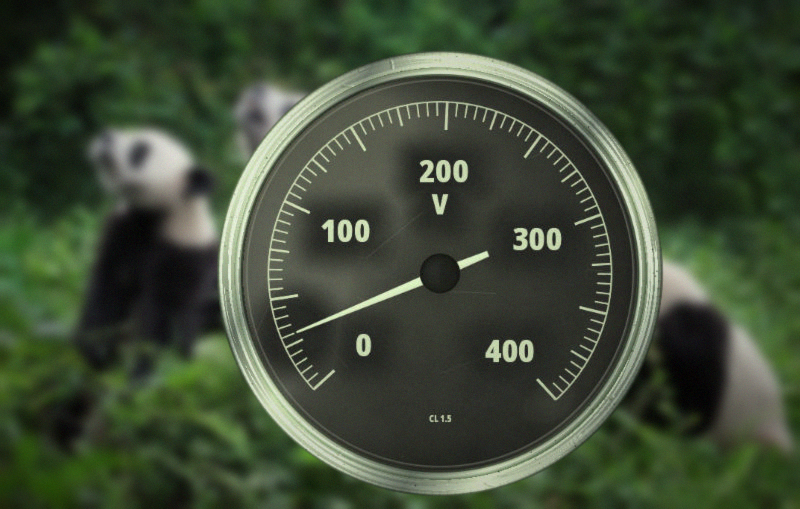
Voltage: {"value": 30, "unit": "V"}
